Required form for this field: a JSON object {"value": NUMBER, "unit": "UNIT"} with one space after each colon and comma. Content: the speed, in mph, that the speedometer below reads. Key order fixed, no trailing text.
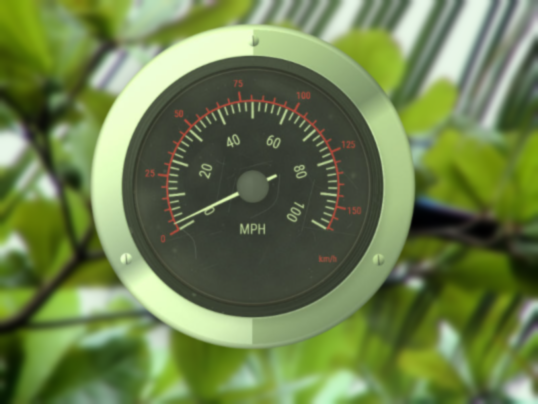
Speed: {"value": 2, "unit": "mph"}
